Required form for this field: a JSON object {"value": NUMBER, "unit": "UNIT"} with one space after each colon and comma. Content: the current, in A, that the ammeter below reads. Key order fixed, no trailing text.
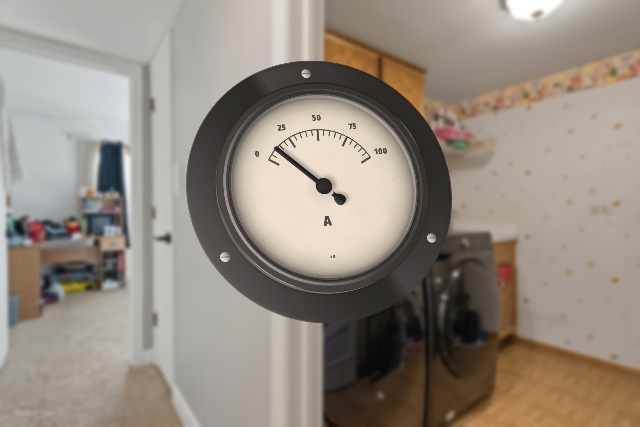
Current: {"value": 10, "unit": "A"}
